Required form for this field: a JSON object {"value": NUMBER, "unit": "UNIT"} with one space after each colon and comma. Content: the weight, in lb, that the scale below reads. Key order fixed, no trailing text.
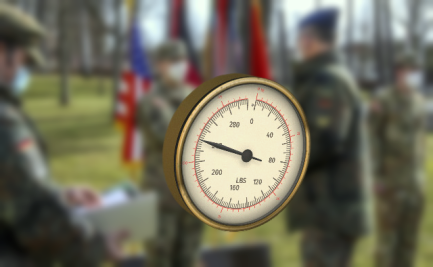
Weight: {"value": 240, "unit": "lb"}
